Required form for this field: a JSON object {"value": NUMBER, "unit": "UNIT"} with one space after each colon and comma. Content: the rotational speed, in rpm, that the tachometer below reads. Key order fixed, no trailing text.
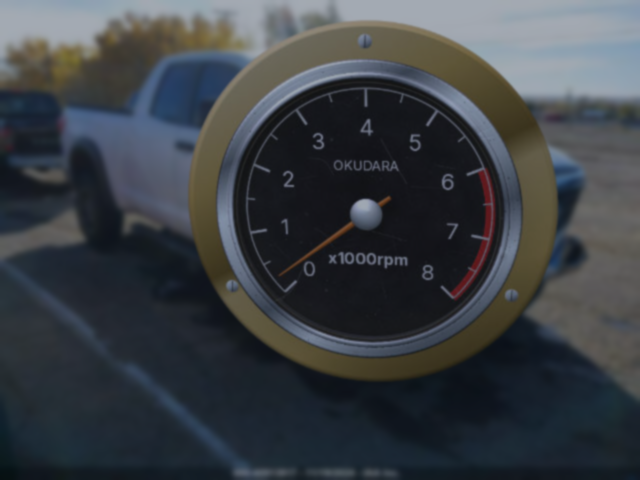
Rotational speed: {"value": 250, "unit": "rpm"}
